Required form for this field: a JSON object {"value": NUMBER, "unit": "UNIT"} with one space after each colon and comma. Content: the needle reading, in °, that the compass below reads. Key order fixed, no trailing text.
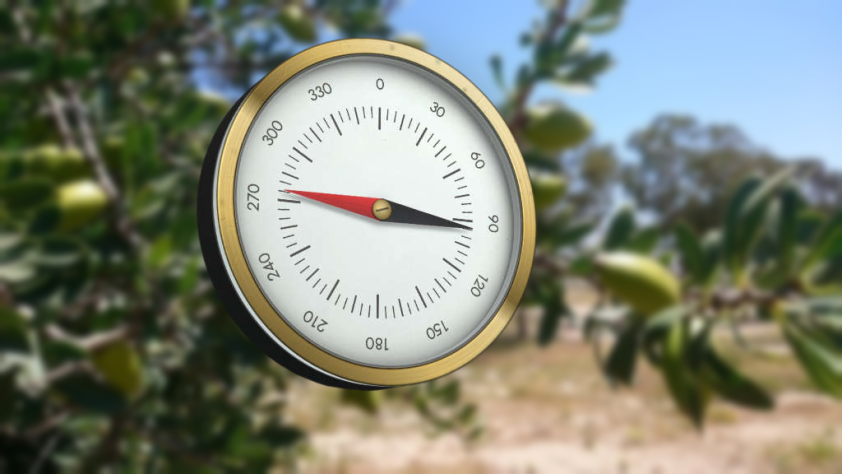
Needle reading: {"value": 275, "unit": "°"}
